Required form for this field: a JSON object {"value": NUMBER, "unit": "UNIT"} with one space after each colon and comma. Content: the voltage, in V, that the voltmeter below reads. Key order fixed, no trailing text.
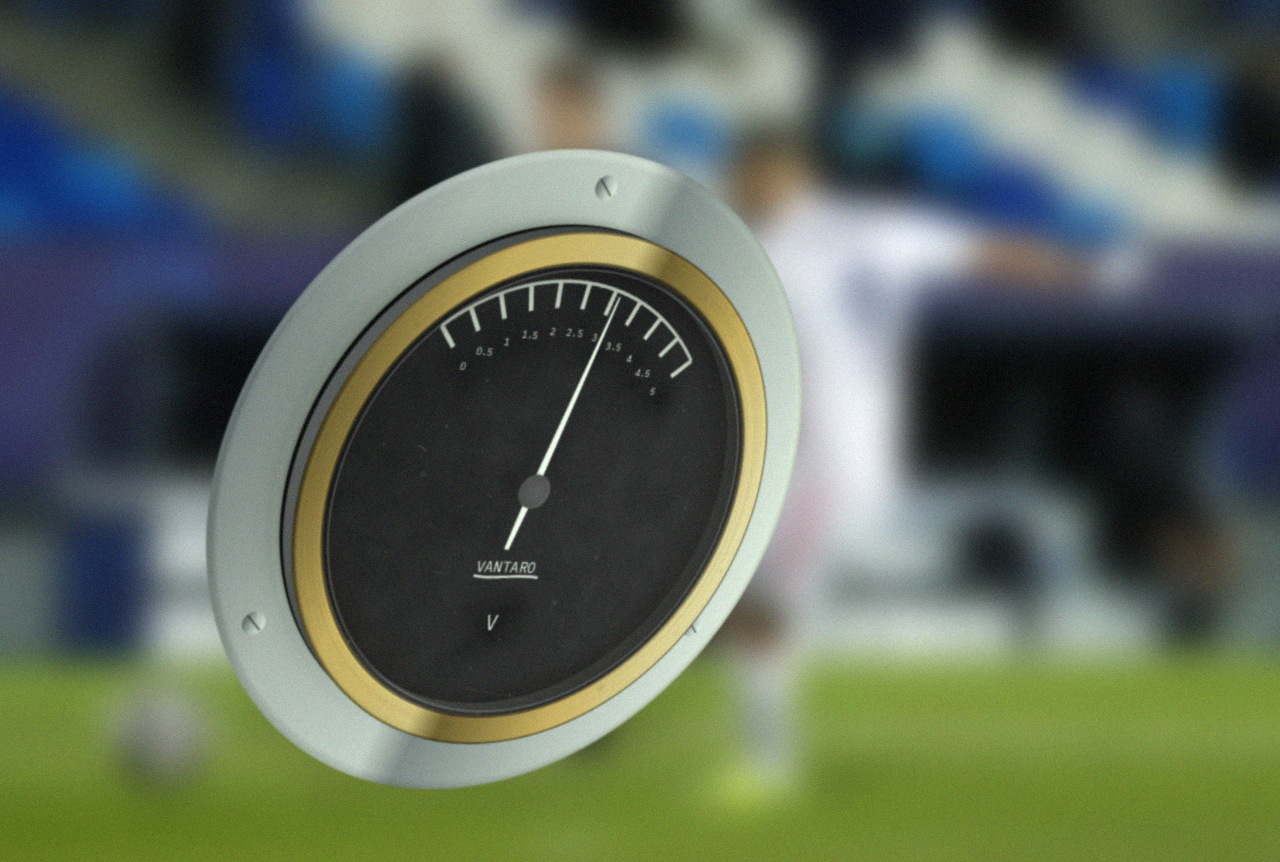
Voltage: {"value": 3, "unit": "V"}
